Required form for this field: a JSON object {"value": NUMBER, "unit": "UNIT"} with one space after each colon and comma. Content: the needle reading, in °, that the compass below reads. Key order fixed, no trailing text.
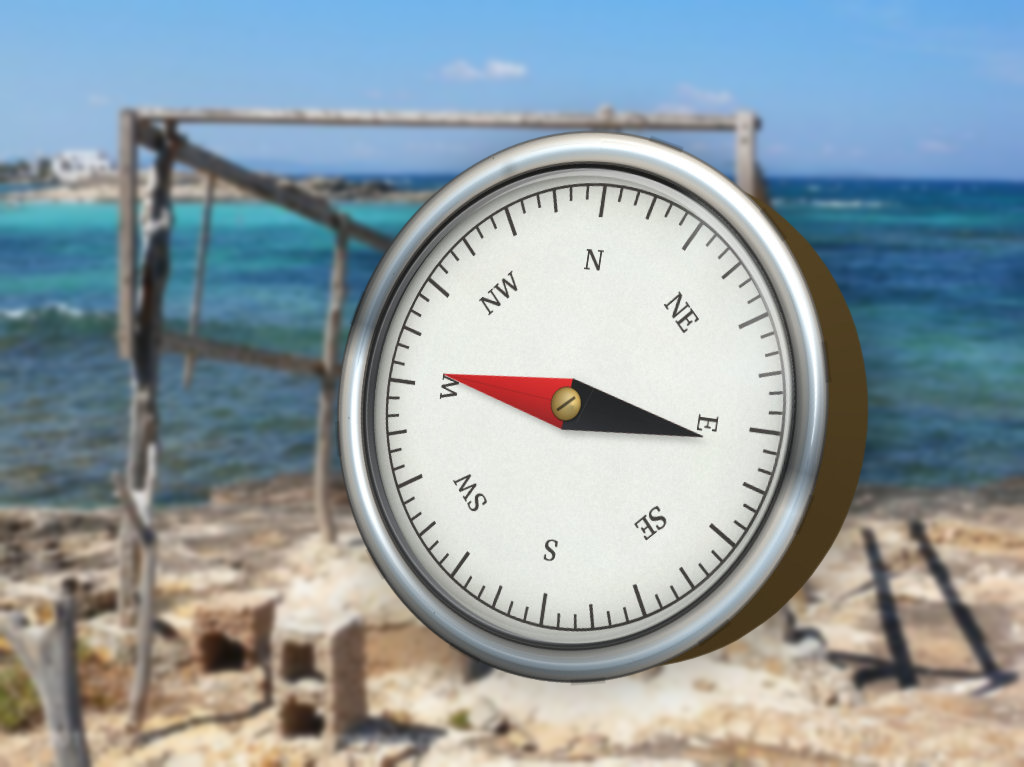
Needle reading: {"value": 275, "unit": "°"}
